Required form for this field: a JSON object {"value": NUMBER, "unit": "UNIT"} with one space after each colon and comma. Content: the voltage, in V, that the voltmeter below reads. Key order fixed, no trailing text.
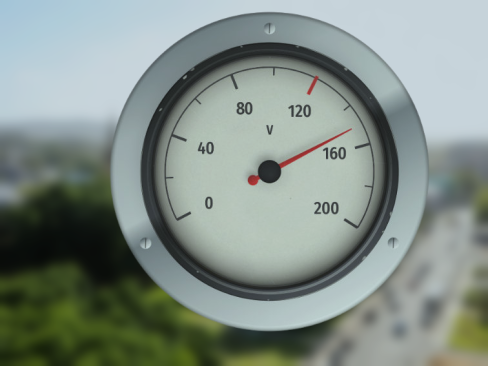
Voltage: {"value": 150, "unit": "V"}
